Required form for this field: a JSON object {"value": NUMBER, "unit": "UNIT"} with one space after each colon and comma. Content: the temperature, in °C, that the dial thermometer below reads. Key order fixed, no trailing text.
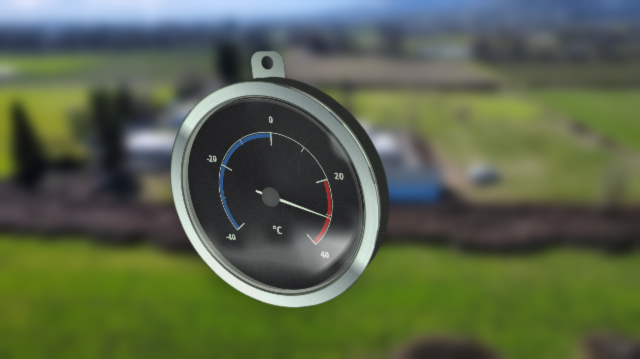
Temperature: {"value": 30, "unit": "°C"}
